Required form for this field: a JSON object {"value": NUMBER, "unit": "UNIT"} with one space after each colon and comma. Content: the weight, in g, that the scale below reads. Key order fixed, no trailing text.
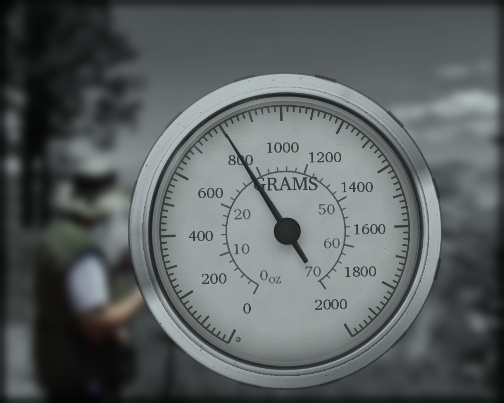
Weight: {"value": 800, "unit": "g"}
